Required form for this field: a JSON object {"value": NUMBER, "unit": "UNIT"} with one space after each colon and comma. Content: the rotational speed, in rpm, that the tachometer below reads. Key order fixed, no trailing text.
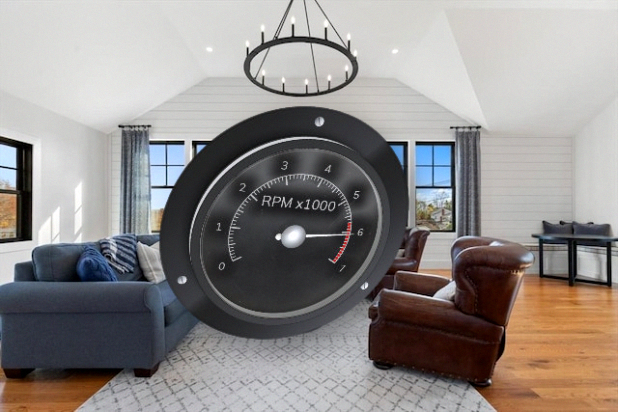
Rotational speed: {"value": 6000, "unit": "rpm"}
